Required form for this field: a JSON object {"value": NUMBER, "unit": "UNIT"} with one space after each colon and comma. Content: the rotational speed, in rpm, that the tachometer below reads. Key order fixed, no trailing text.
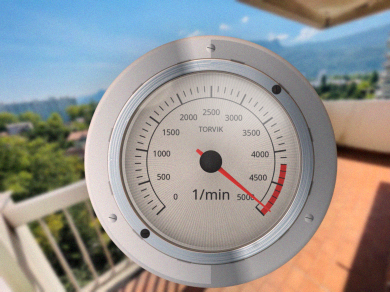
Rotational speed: {"value": 4900, "unit": "rpm"}
